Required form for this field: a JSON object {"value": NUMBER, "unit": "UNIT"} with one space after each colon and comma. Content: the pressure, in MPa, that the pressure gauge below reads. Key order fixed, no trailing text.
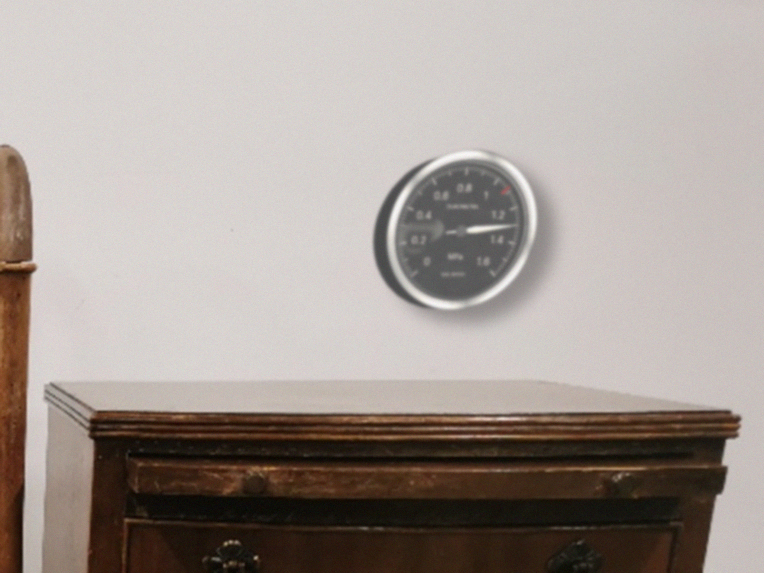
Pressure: {"value": 1.3, "unit": "MPa"}
